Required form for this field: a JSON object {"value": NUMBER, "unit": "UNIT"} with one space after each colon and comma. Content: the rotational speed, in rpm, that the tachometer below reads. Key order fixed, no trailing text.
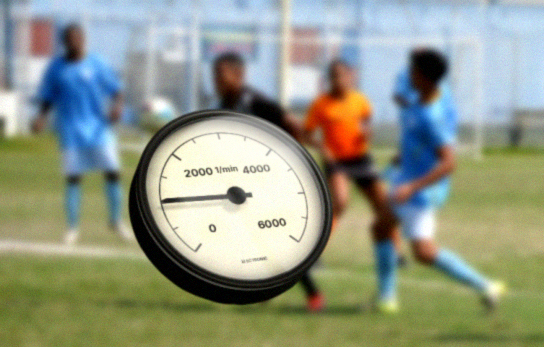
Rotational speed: {"value": 1000, "unit": "rpm"}
